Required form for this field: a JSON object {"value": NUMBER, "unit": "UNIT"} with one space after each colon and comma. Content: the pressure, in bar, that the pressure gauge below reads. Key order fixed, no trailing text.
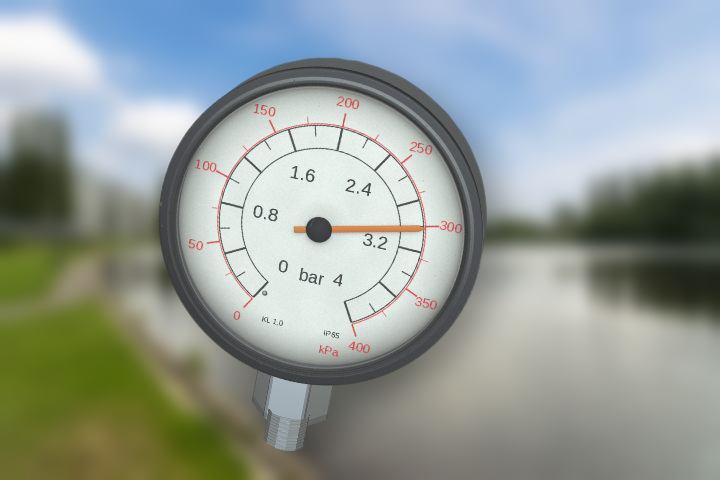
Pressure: {"value": 3, "unit": "bar"}
